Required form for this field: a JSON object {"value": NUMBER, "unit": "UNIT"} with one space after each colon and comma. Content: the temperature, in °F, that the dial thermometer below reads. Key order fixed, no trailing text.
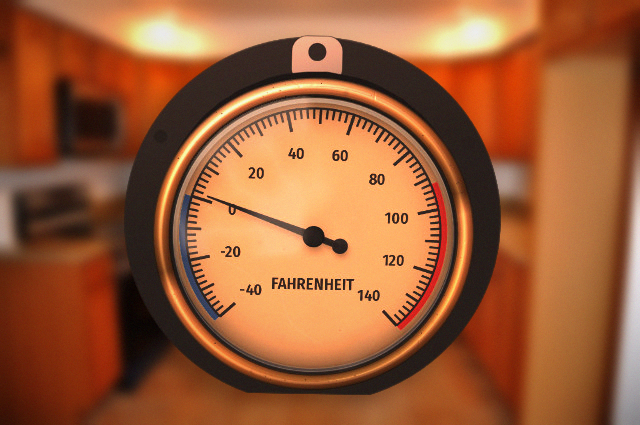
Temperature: {"value": 2, "unit": "°F"}
